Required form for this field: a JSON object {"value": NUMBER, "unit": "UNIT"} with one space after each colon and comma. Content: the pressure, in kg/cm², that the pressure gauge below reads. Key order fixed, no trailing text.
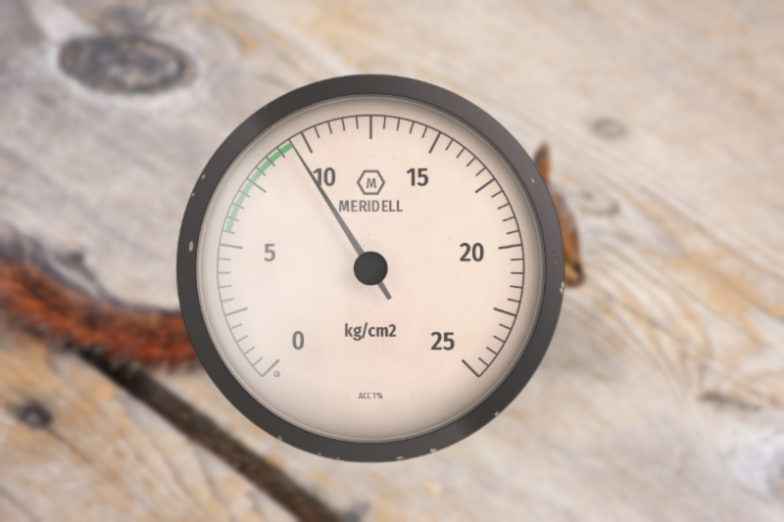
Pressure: {"value": 9.5, "unit": "kg/cm²"}
